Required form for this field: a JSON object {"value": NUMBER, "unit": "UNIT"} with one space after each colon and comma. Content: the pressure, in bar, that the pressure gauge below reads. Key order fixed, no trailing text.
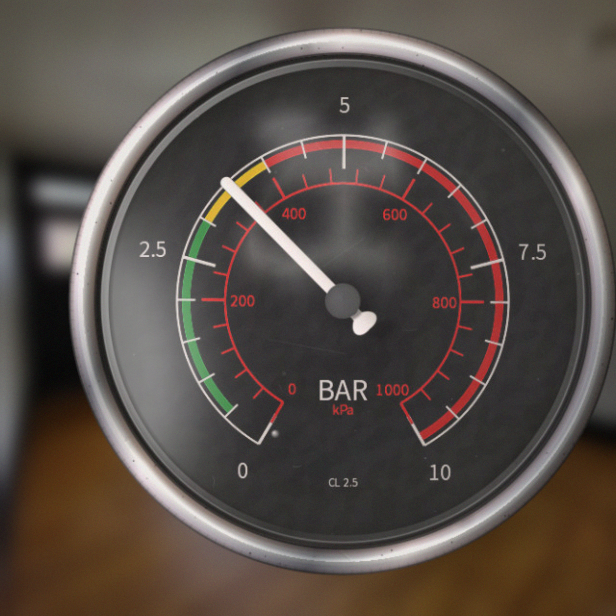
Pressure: {"value": 3.5, "unit": "bar"}
